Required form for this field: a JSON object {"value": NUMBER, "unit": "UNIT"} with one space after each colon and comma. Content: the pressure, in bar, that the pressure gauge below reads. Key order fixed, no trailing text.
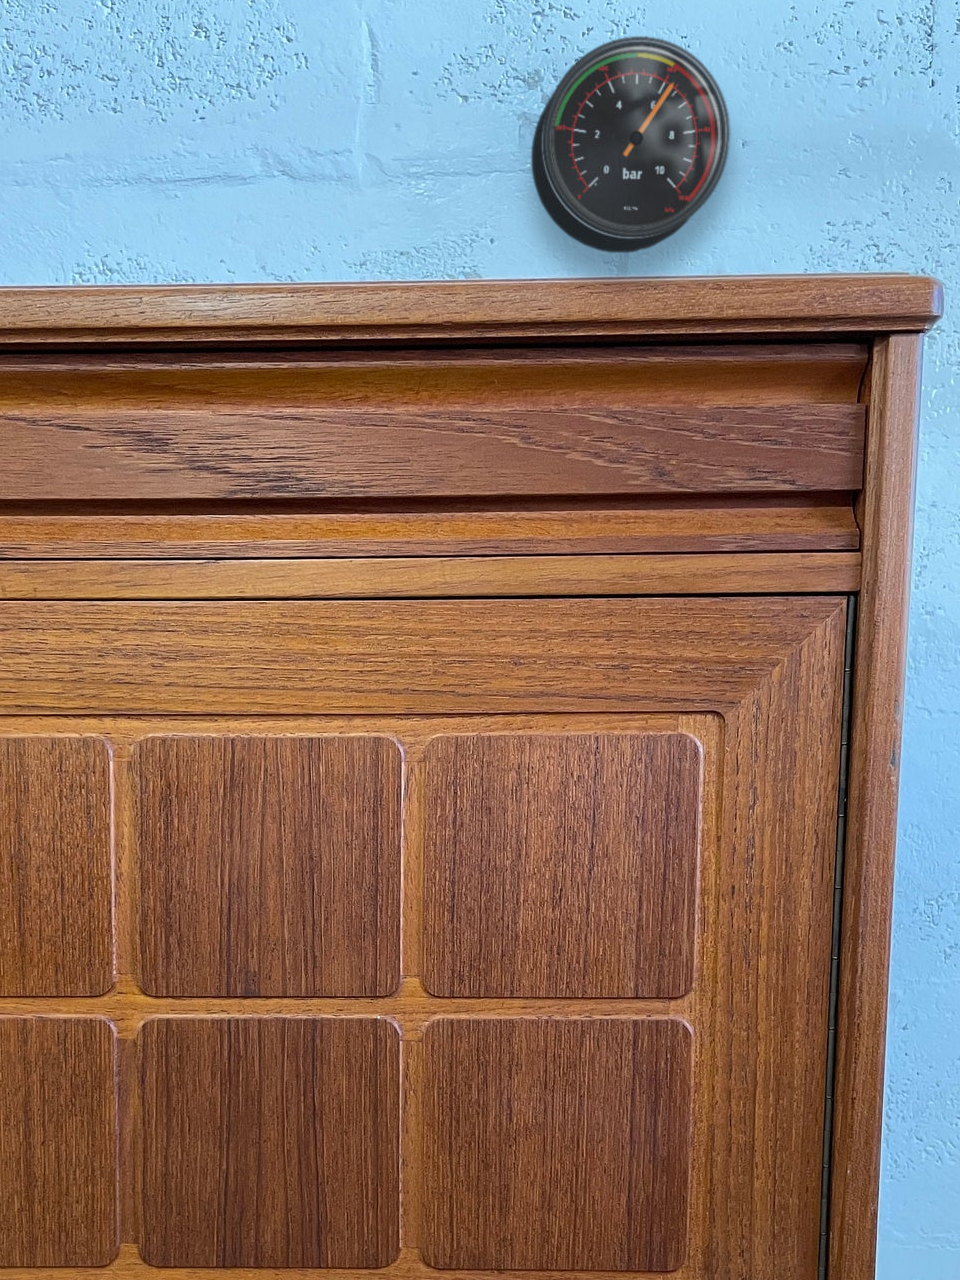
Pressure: {"value": 6.25, "unit": "bar"}
